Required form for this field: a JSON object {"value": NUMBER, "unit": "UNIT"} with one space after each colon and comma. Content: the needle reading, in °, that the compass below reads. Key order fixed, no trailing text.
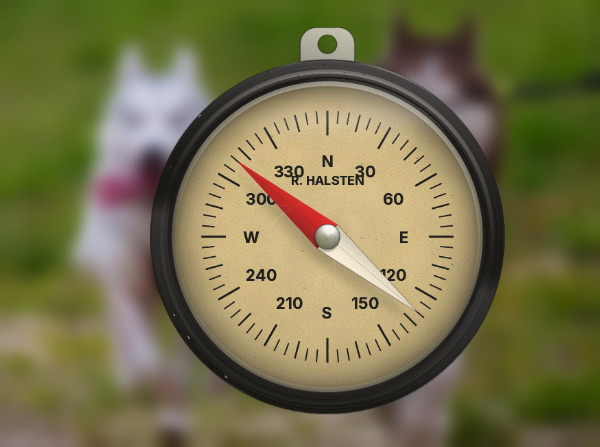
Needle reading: {"value": 310, "unit": "°"}
